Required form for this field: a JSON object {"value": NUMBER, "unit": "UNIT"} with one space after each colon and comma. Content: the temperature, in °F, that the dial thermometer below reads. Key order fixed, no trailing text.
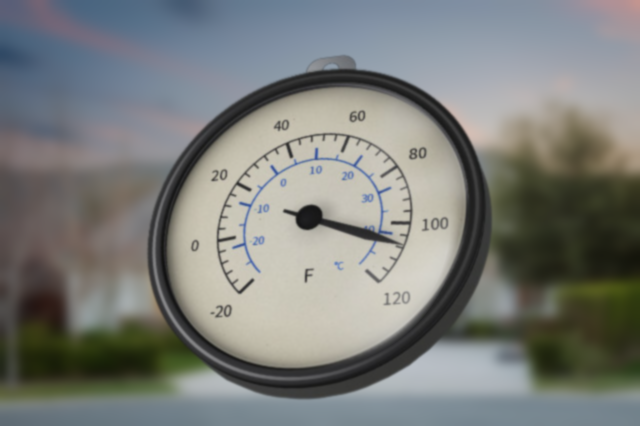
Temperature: {"value": 108, "unit": "°F"}
